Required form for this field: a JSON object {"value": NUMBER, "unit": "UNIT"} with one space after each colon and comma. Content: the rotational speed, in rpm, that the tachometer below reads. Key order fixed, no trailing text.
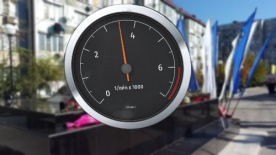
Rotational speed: {"value": 3500, "unit": "rpm"}
